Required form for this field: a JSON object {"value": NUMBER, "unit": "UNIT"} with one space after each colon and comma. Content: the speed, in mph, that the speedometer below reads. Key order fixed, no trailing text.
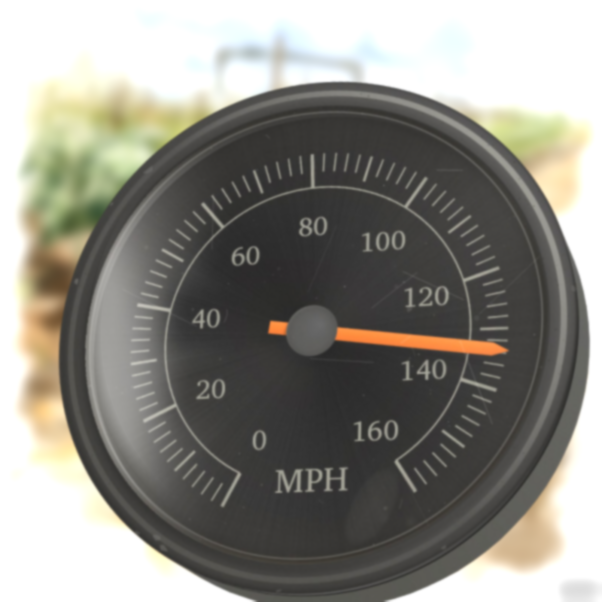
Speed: {"value": 134, "unit": "mph"}
